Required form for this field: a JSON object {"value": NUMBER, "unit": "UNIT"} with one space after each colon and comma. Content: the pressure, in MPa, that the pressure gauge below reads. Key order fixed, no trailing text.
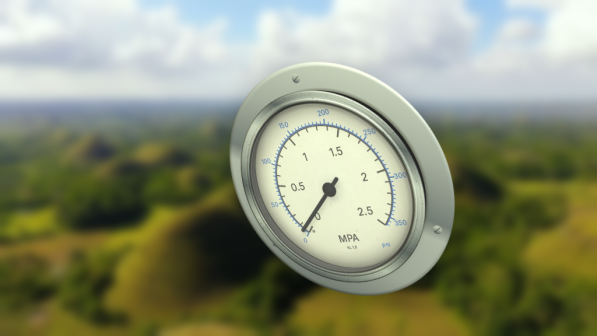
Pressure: {"value": 0.05, "unit": "MPa"}
